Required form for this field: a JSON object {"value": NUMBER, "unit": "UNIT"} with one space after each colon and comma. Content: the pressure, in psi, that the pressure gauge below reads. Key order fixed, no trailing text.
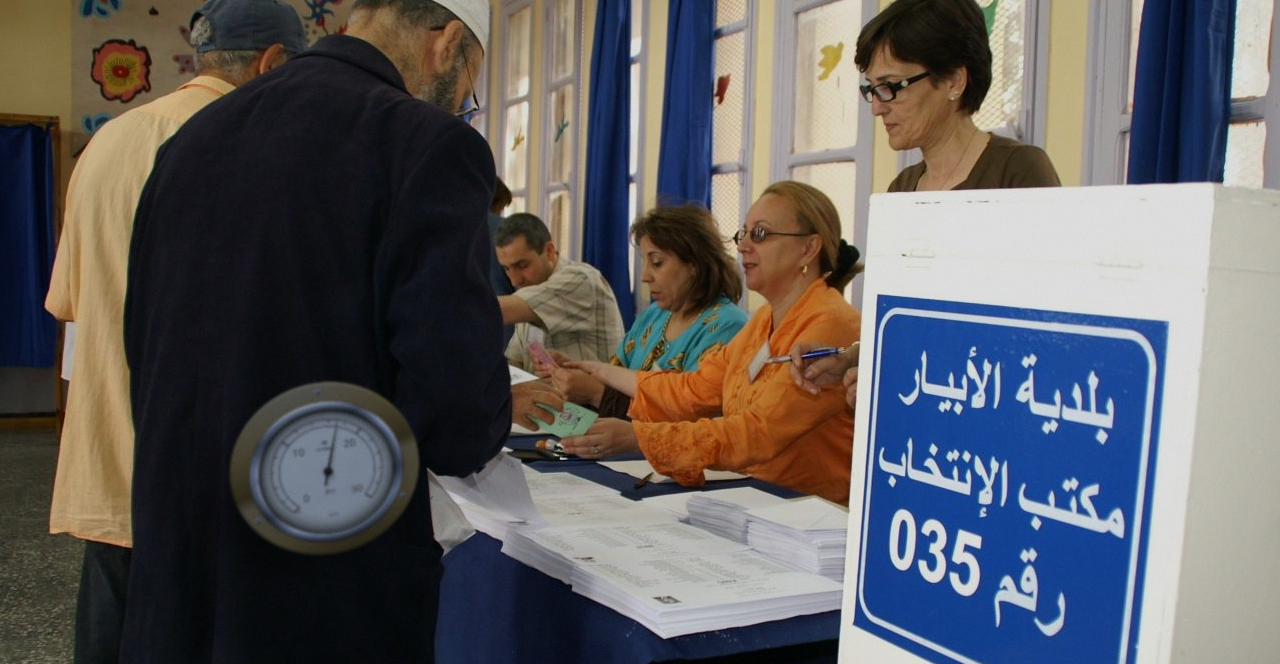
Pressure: {"value": 17, "unit": "psi"}
